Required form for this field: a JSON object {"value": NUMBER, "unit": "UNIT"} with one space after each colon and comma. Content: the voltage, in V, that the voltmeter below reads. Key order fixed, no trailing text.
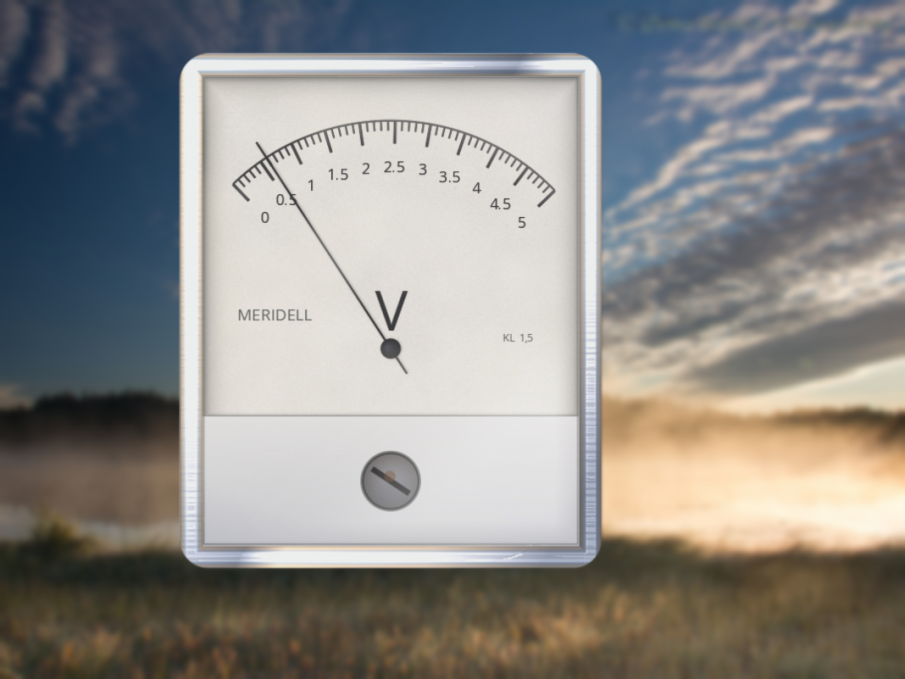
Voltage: {"value": 0.6, "unit": "V"}
